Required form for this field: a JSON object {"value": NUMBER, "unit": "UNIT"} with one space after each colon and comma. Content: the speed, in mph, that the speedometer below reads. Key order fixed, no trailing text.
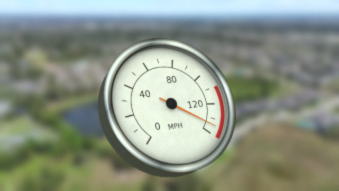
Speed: {"value": 135, "unit": "mph"}
